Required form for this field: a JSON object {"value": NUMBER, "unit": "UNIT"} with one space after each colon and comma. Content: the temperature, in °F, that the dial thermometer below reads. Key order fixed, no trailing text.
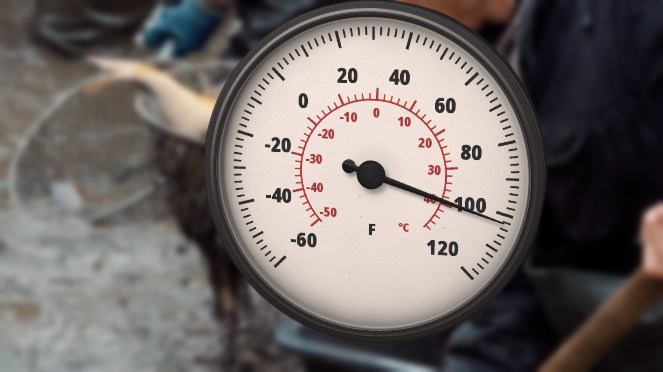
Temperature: {"value": 102, "unit": "°F"}
